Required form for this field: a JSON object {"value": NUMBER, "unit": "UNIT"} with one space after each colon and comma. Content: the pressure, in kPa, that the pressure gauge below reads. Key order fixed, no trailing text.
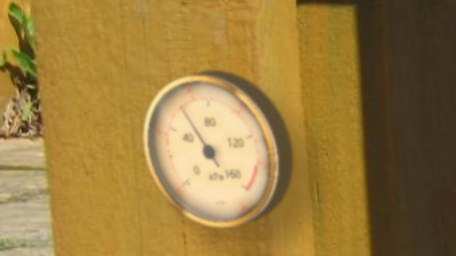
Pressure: {"value": 60, "unit": "kPa"}
